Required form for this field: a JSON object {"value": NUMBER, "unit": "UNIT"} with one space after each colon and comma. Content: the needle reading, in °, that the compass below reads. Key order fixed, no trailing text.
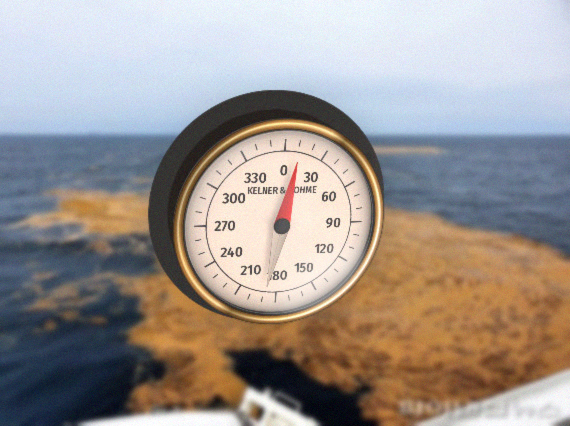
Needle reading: {"value": 10, "unit": "°"}
